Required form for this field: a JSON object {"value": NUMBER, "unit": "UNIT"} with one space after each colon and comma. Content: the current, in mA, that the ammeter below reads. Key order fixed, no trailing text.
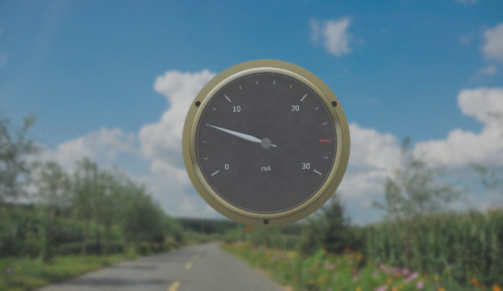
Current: {"value": 6, "unit": "mA"}
